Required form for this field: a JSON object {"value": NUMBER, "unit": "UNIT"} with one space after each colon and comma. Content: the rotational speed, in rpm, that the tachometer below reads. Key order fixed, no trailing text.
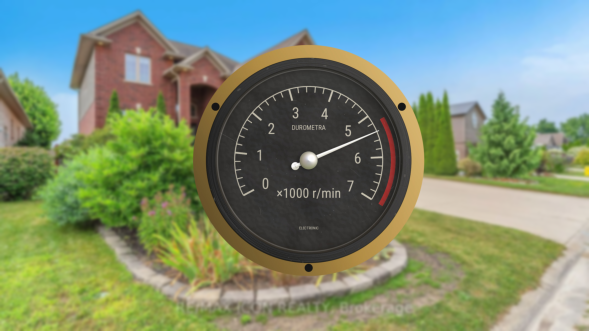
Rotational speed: {"value": 5400, "unit": "rpm"}
